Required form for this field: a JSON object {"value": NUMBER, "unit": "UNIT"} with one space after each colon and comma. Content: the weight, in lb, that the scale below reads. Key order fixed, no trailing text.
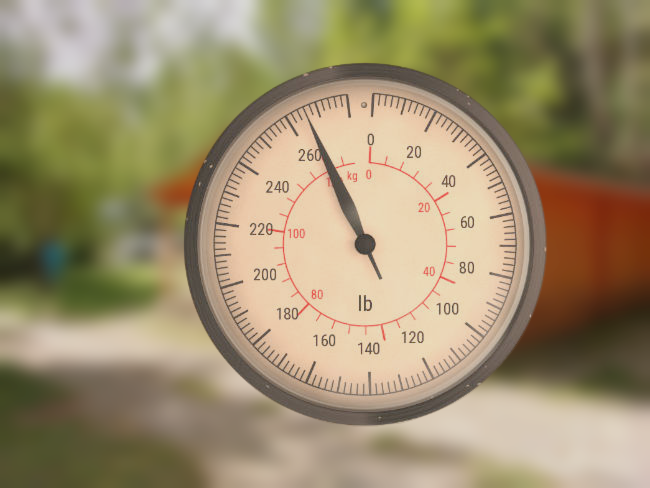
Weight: {"value": 266, "unit": "lb"}
